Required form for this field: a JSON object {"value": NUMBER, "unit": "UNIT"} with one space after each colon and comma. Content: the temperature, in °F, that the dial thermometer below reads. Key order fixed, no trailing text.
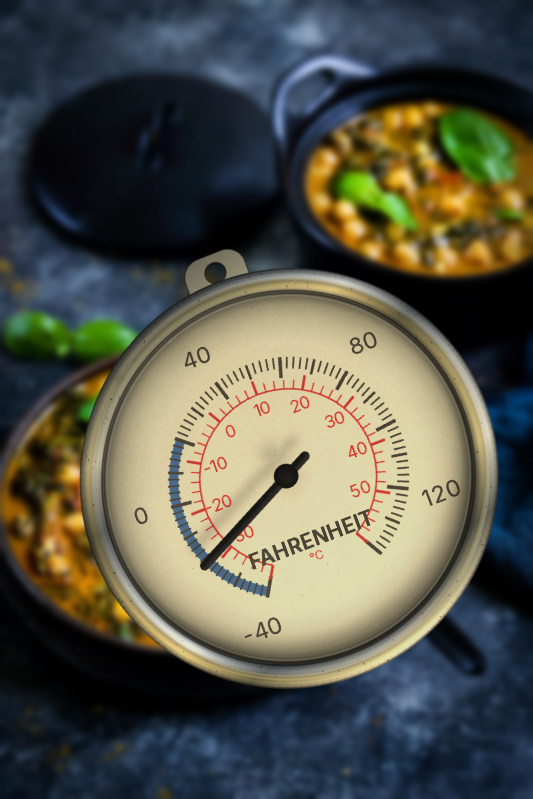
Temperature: {"value": -20, "unit": "°F"}
